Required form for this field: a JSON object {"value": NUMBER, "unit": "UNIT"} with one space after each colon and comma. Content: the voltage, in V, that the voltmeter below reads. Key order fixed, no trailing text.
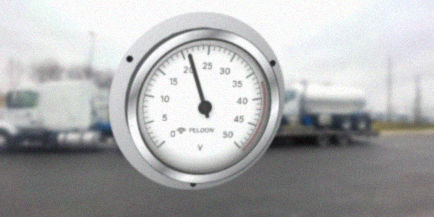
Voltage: {"value": 21, "unit": "V"}
